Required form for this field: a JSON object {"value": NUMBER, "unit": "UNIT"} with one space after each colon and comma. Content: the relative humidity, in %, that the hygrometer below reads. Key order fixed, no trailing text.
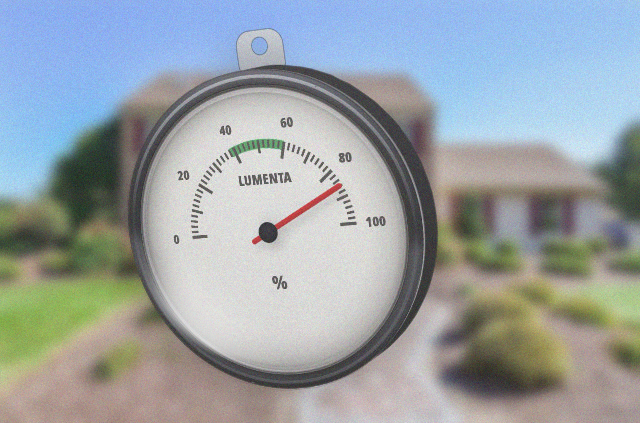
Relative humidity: {"value": 86, "unit": "%"}
